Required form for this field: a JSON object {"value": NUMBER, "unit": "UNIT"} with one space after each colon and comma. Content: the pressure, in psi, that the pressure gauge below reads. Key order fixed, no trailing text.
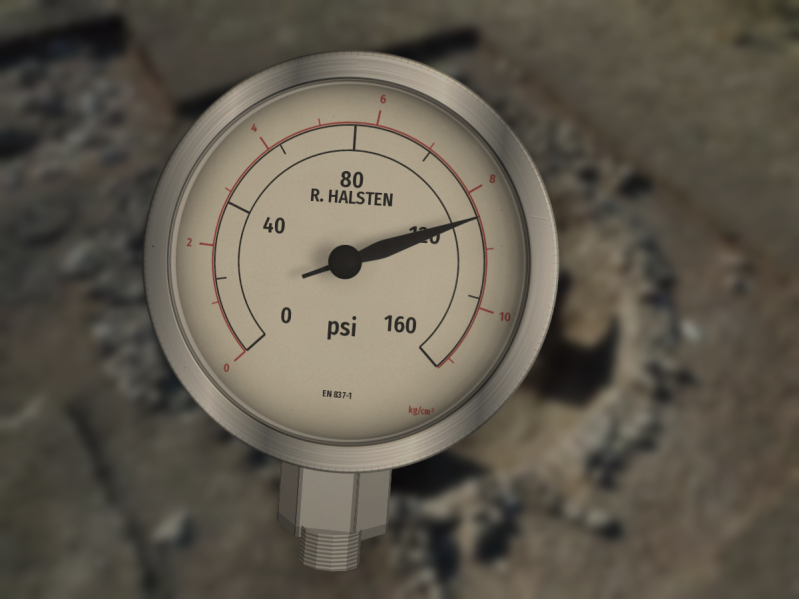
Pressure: {"value": 120, "unit": "psi"}
